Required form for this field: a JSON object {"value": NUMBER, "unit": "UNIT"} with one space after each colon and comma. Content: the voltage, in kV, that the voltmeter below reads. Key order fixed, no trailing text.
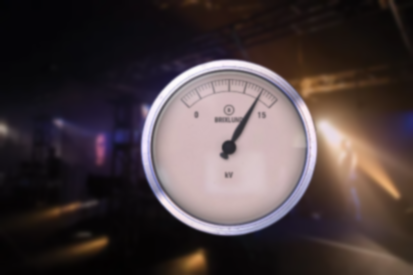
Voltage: {"value": 12.5, "unit": "kV"}
